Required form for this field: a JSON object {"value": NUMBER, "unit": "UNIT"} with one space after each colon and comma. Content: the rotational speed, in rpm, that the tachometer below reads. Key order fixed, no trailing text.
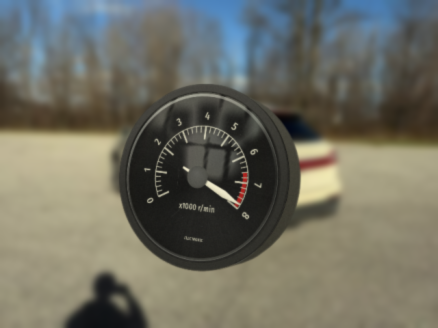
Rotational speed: {"value": 7800, "unit": "rpm"}
